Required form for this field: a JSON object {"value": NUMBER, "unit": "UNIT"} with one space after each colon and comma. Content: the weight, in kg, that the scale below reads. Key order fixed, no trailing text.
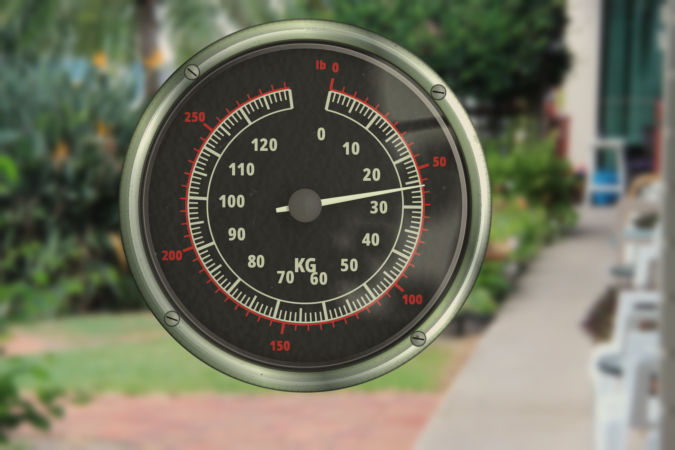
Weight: {"value": 26, "unit": "kg"}
